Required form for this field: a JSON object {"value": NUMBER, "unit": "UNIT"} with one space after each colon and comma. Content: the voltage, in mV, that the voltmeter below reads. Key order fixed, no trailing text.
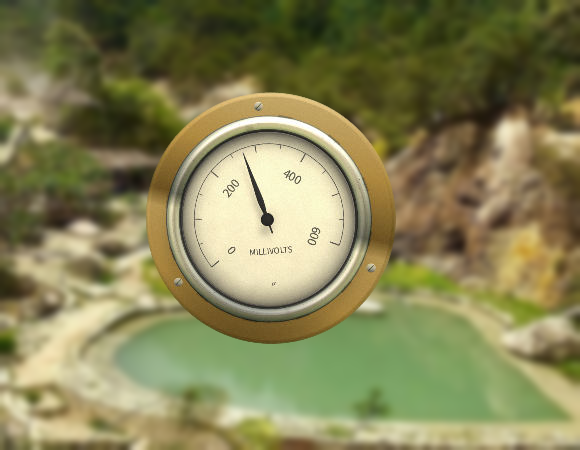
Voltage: {"value": 275, "unit": "mV"}
